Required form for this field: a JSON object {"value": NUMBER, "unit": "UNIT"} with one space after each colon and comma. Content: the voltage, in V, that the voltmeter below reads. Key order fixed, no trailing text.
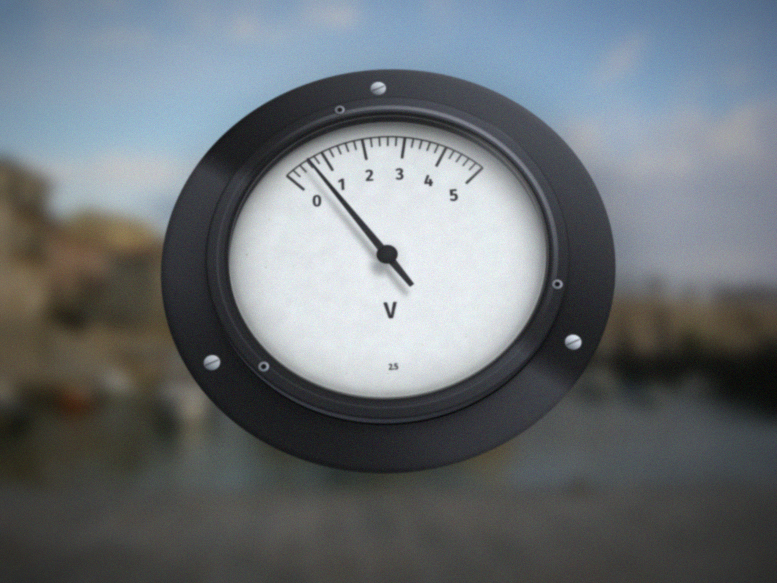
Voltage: {"value": 0.6, "unit": "V"}
